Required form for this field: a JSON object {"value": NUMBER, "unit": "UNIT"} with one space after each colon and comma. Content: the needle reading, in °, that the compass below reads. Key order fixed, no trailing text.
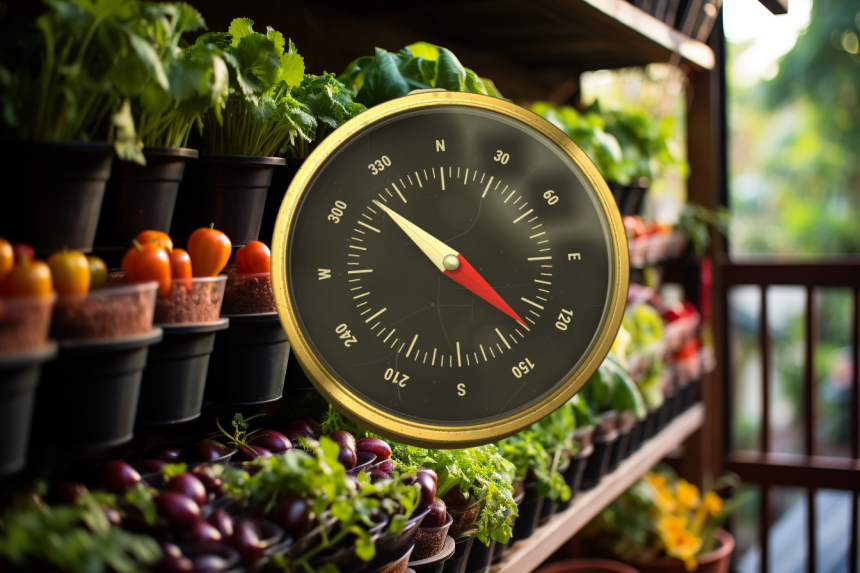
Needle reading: {"value": 135, "unit": "°"}
